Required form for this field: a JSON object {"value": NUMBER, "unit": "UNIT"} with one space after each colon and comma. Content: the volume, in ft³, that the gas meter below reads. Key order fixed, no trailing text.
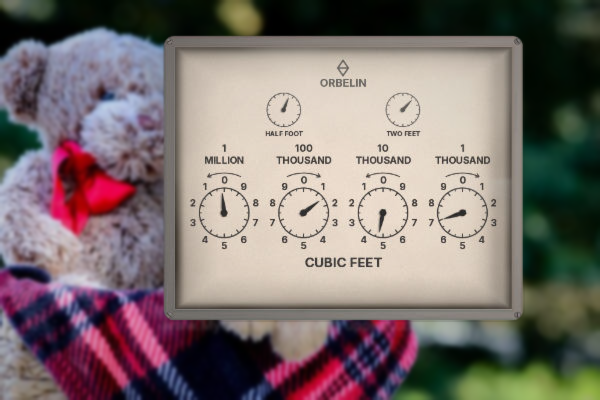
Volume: {"value": 14700, "unit": "ft³"}
